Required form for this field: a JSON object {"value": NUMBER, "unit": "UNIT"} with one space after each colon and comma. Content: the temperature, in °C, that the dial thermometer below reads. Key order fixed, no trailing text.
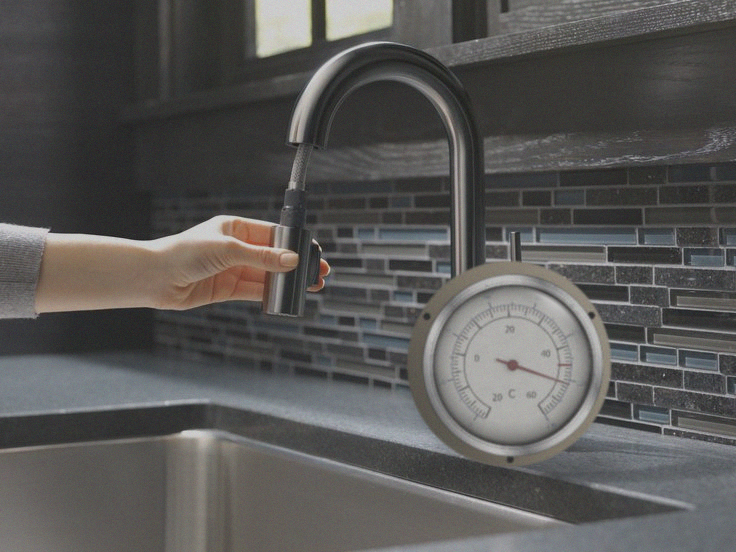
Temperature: {"value": 50, "unit": "°C"}
